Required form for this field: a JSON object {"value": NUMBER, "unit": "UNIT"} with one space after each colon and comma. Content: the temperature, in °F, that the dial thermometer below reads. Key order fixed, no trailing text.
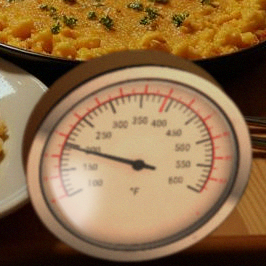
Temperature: {"value": 200, "unit": "°F"}
